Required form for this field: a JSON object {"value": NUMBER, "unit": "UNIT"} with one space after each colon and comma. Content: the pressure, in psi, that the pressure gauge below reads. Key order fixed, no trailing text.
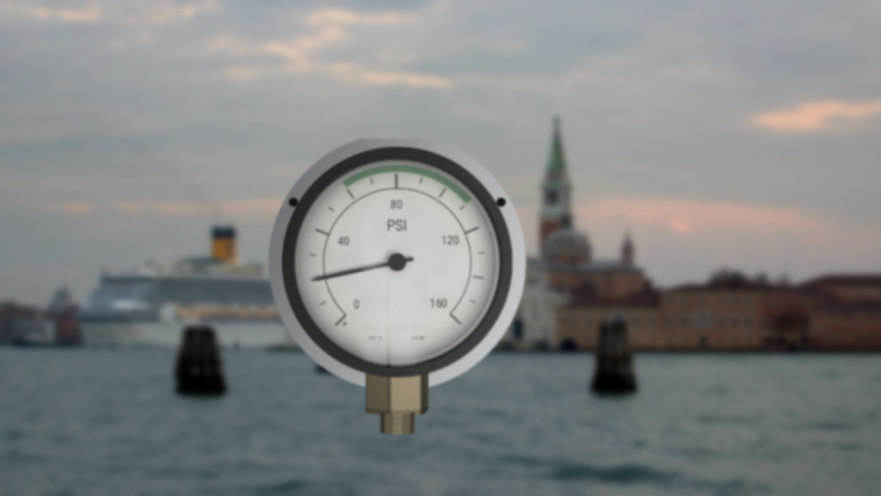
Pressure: {"value": 20, "unit": "psi"}
